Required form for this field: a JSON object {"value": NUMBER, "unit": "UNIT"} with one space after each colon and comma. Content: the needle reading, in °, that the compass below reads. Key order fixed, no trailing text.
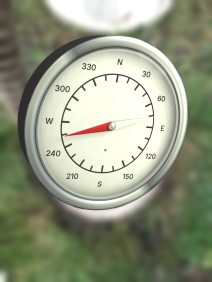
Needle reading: {"value": 255, "unit": "°"}
